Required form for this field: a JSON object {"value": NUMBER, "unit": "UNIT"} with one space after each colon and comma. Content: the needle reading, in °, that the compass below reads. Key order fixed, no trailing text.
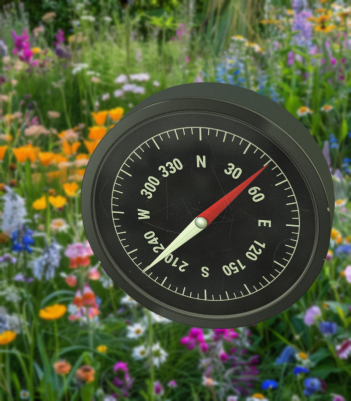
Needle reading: {"value": 45, "unit": "°"}
